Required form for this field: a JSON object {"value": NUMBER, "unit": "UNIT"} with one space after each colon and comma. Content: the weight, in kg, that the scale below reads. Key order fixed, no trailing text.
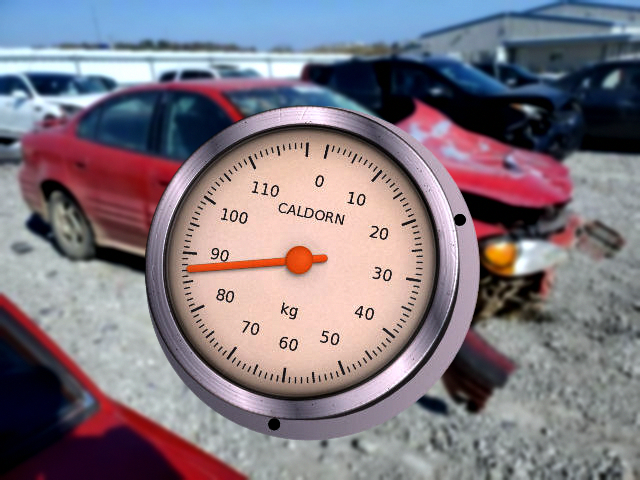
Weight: {"value": 87, "unit": "kg"}
